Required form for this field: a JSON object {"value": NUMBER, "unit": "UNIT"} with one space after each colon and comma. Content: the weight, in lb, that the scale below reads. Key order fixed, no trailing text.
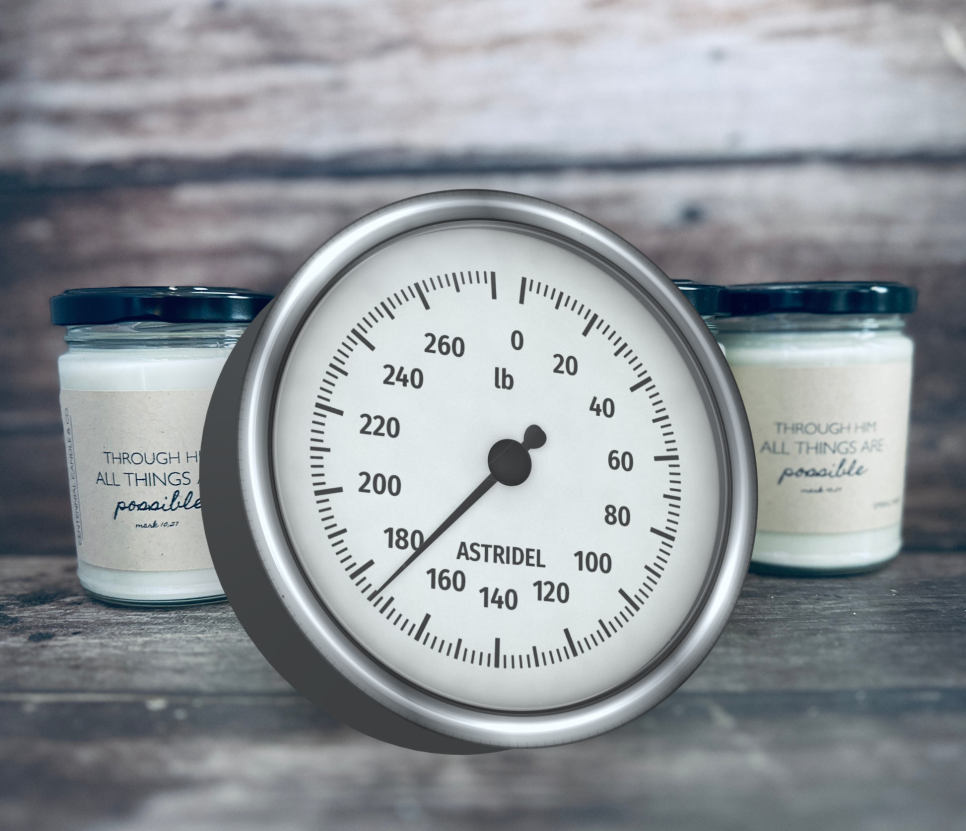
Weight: {"value": 174, "unit": "lb"}
